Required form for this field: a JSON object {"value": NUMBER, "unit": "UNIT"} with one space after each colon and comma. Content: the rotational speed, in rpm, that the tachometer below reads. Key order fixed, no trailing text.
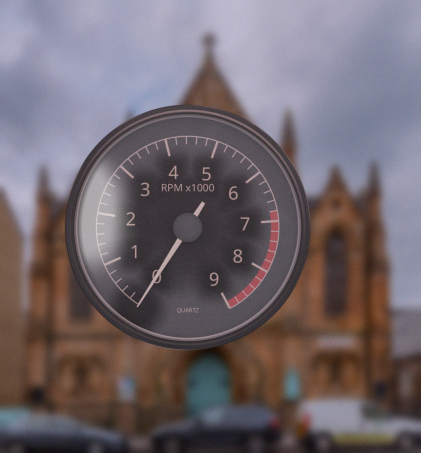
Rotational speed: {"value": 0, "unit": "rpm"}
